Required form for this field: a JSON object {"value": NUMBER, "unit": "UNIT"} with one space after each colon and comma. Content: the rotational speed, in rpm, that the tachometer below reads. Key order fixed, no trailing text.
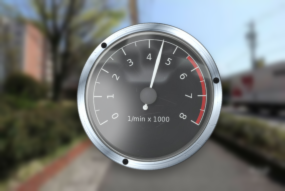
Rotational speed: {"value": 4500, "unit": "rpm"}
